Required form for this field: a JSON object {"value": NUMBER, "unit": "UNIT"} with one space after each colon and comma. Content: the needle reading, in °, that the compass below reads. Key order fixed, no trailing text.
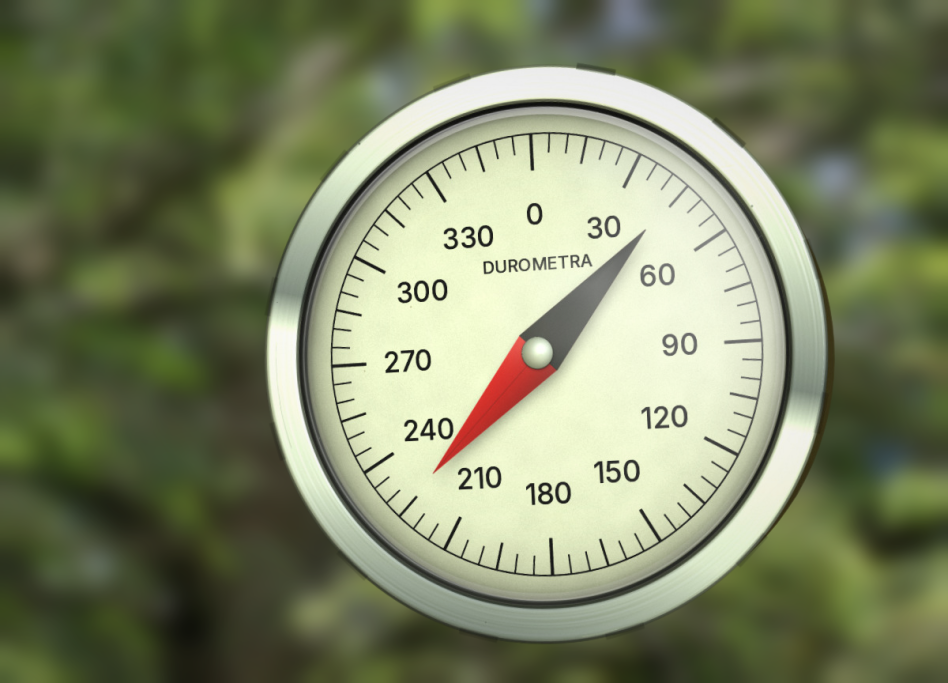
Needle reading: {"value": 225, "unit": "°"}
